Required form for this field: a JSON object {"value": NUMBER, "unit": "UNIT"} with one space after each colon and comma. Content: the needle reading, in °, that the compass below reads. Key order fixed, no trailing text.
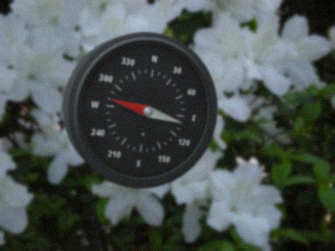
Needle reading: {"value": 280, "unit": "°"}
